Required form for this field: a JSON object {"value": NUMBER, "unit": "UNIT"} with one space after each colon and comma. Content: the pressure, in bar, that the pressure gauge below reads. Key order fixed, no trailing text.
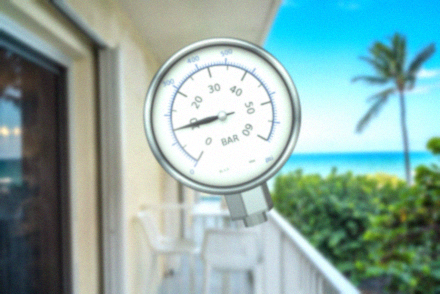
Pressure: {"value": 10, "unit": "bar"}
